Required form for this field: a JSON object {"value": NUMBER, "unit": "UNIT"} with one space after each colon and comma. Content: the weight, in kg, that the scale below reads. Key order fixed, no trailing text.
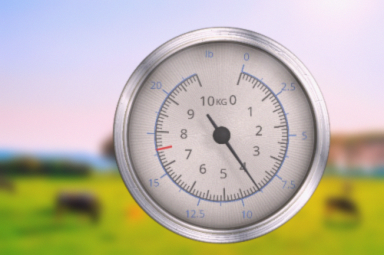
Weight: {"value": 4, "unit": "kg"}
